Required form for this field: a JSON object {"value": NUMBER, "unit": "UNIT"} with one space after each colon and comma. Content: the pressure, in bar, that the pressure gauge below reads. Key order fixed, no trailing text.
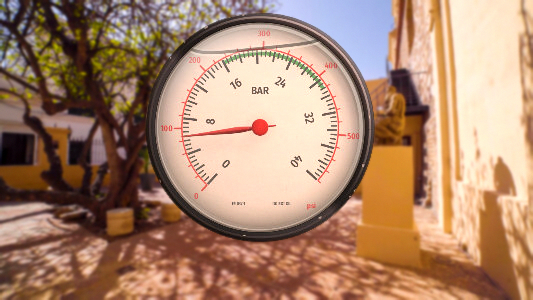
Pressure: {"value": 6, "unit": "bar"}
